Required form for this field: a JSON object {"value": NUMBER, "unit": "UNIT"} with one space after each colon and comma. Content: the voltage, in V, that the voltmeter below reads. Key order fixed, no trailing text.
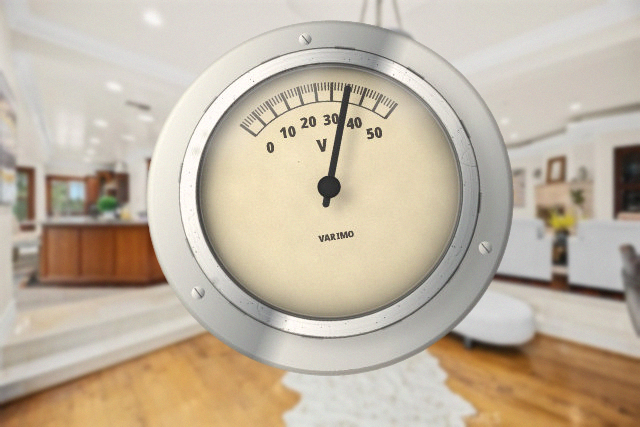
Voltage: {"value": 35, "unit": "V"}
